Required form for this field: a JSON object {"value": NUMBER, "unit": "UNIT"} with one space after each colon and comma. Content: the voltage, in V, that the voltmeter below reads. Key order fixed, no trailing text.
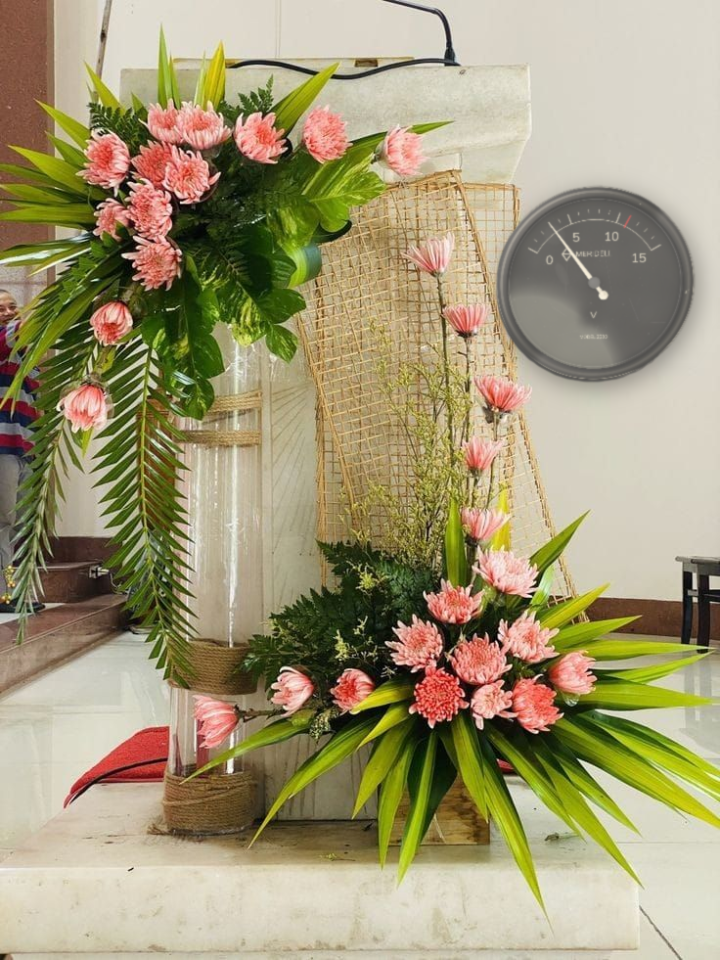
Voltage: {"value": 3, "unit": "V"}
